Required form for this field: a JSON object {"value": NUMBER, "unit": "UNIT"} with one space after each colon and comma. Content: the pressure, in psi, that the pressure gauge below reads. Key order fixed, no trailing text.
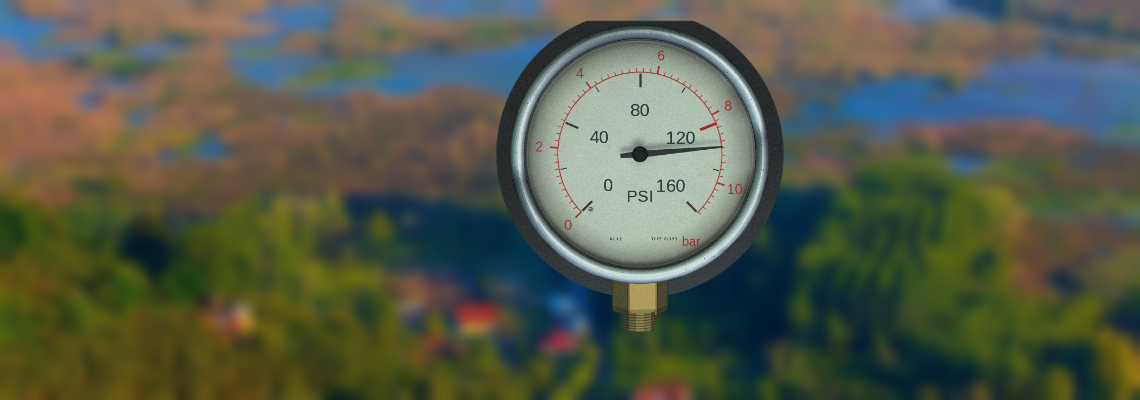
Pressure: {"value": 130, "unit": "psi"}
